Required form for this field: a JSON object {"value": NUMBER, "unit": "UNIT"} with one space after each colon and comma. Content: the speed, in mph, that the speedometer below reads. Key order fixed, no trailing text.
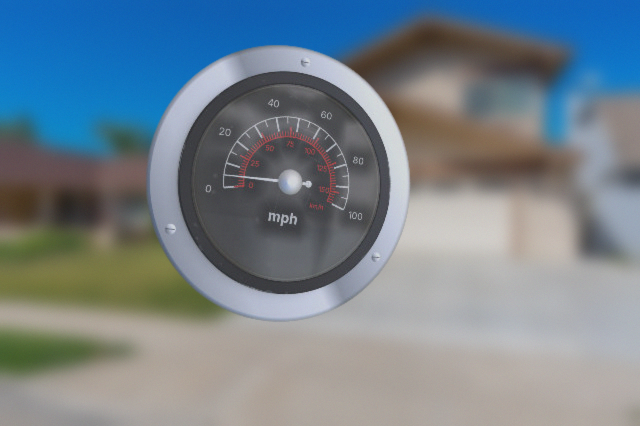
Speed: {"value": 5, "unit": "mph"}
